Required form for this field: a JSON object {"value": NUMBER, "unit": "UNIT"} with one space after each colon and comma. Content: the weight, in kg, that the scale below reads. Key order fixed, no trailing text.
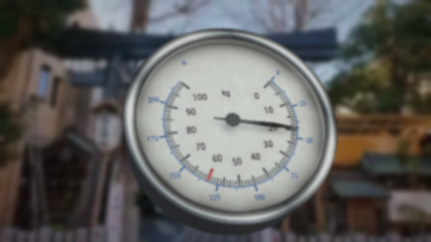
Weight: {"value": 20, "unit": "kg"}
